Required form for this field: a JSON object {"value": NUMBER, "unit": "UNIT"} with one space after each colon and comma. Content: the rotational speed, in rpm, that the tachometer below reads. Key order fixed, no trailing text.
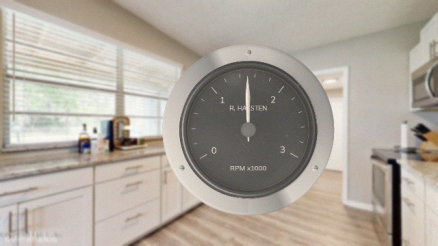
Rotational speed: {"value": 1500, "unit": "rpm"}
